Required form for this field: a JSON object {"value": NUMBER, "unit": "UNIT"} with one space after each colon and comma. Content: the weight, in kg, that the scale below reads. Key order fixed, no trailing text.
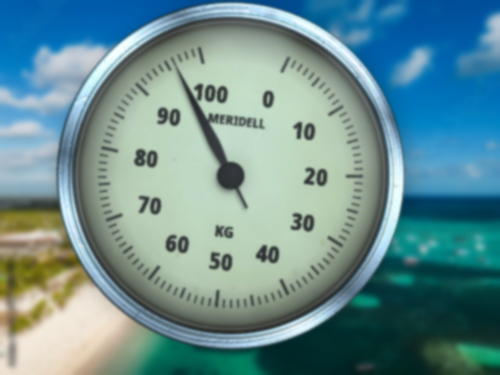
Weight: {"value": 96, "unit": "kg"}
